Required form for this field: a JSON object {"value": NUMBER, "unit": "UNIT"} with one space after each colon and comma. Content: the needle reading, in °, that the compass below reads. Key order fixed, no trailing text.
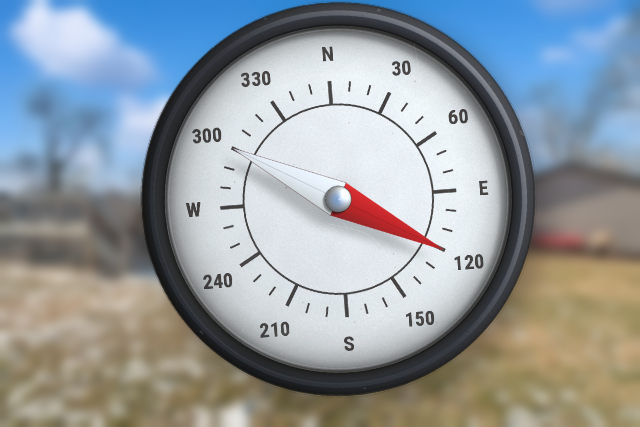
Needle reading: {"value": 120, "unit": "°"}
